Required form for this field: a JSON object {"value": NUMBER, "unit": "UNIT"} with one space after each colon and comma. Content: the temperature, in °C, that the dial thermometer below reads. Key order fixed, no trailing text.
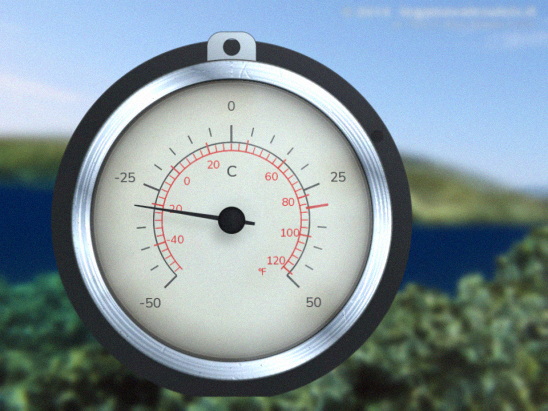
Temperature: {"value": -30, "unit": "°C"}
